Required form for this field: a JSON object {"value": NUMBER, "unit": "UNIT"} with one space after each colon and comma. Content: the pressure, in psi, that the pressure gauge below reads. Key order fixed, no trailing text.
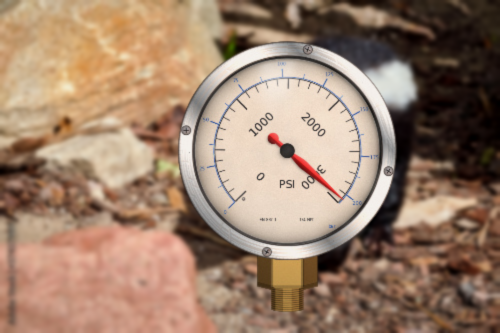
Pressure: {"value": 2950, "unit": "psi"}
